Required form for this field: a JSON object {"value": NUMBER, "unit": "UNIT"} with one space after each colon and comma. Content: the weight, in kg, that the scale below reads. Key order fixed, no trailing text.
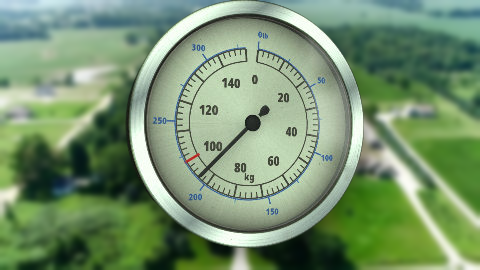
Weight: {"value": 94, "unit": "kg"}
